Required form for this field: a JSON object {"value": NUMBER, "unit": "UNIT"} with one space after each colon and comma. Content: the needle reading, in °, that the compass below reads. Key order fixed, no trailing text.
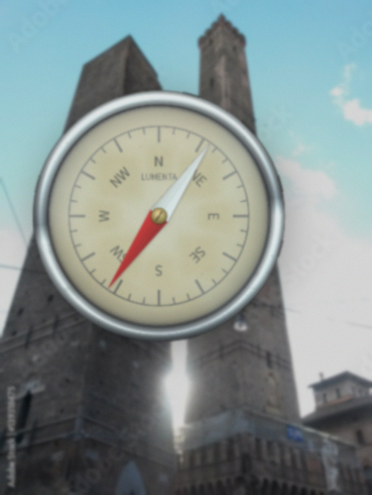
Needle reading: {"value": 215, "unit": "°"}
